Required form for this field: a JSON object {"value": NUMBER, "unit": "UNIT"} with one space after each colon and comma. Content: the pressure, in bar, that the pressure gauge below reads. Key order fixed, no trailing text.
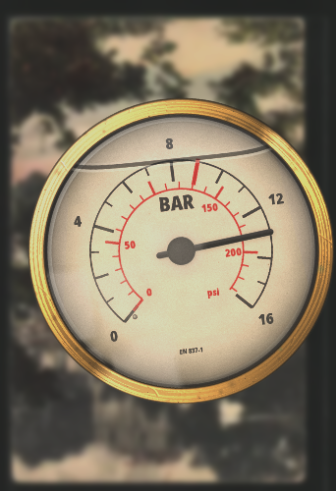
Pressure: {"value": 13, "unit": "bar"}
